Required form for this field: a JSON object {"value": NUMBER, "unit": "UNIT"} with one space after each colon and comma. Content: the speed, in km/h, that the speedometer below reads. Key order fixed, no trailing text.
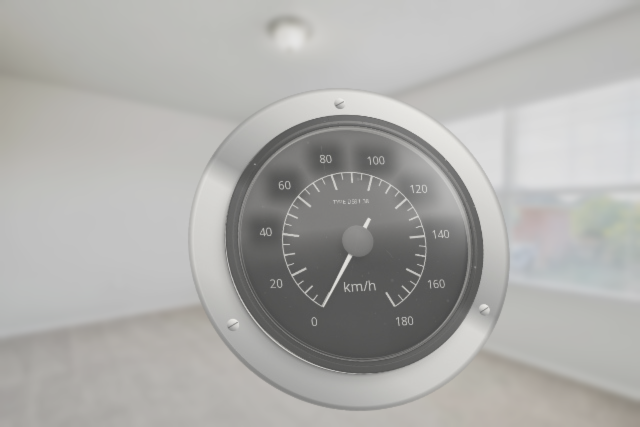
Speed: {"value": 0, "unit": "km/h"}
